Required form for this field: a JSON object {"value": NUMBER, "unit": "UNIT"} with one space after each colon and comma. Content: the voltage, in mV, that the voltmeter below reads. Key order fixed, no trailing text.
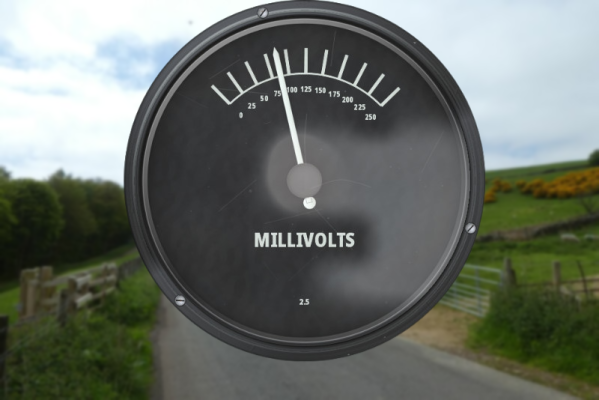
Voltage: {"value": 87.5, "unit": "mV"}
